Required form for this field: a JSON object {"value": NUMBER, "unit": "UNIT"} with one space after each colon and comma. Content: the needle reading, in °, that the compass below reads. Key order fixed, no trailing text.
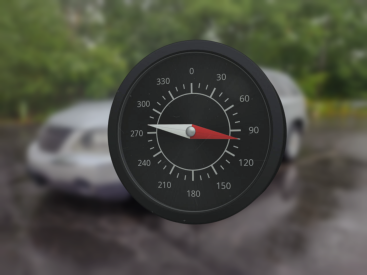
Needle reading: {"value": 100, "unit": "°"}
